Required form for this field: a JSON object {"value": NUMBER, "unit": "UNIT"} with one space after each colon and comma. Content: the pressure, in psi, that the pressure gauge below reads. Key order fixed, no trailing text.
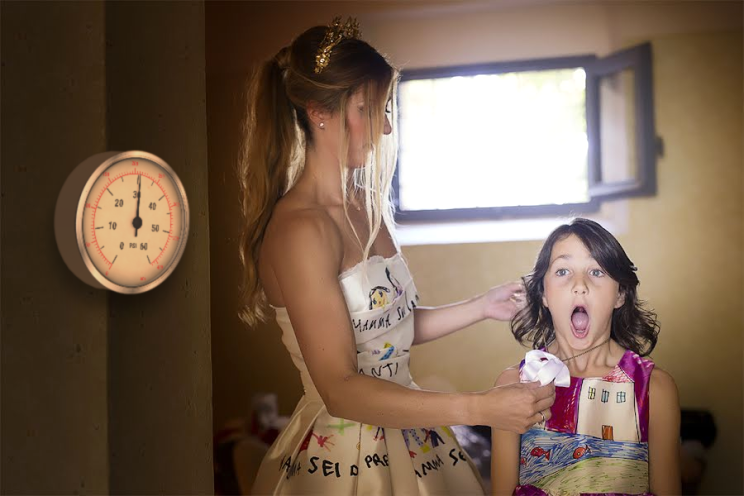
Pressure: {"value": 30, "unit": "psi"}
